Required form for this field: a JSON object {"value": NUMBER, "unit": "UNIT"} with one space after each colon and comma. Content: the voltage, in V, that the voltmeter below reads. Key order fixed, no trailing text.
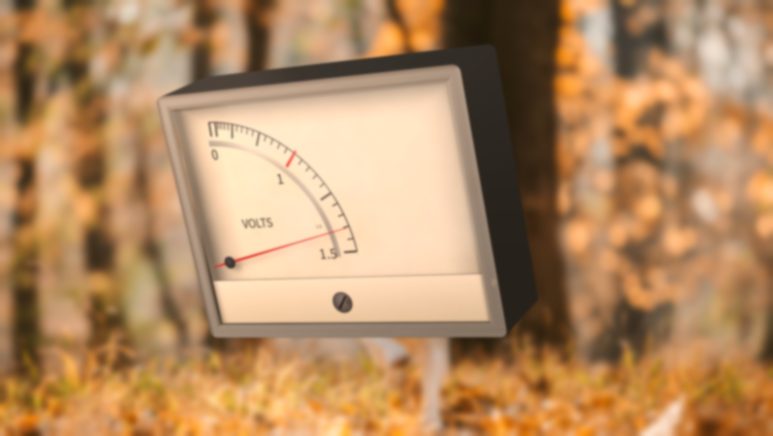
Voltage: {"value": 1.4, "unit": "V"}
